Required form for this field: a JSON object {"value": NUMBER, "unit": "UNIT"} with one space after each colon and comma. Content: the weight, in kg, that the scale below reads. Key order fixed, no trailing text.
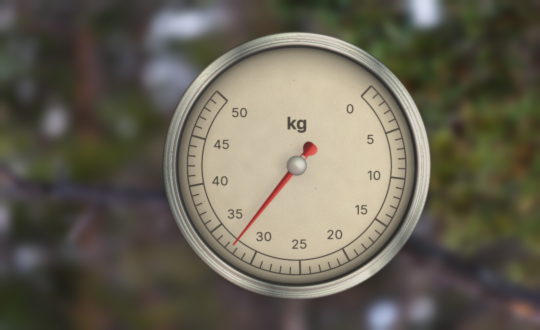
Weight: {"value": 32.5, "unit": "kg"}
